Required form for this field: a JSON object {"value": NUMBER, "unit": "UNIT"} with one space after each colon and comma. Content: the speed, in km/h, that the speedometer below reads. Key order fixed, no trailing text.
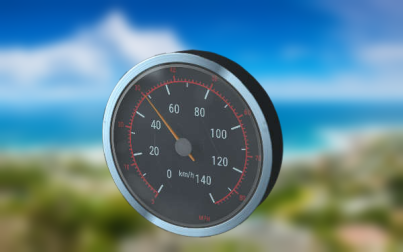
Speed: {"value": 50, "unit": "km/h"}
